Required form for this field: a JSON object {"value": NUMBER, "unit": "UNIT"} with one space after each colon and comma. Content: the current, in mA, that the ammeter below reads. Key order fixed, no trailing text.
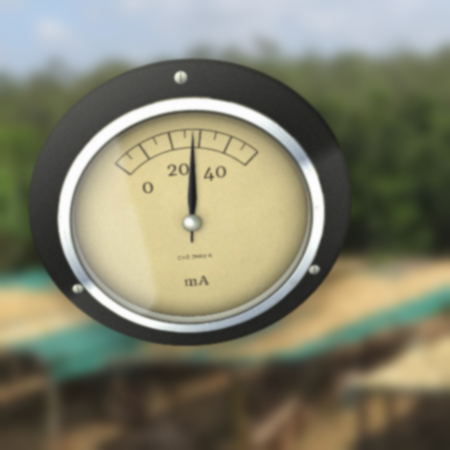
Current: {"value": 27.5, "unit": "mA"}
